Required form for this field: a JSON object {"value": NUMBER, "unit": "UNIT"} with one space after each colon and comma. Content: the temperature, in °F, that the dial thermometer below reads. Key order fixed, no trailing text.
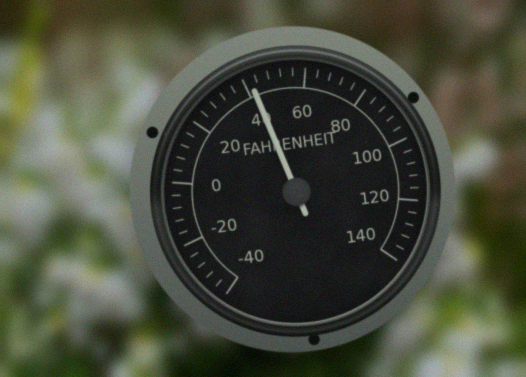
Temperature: {"value": 42, "unit": "°F"}
